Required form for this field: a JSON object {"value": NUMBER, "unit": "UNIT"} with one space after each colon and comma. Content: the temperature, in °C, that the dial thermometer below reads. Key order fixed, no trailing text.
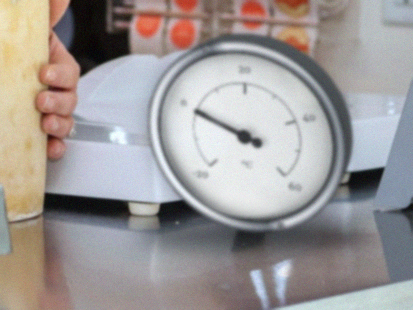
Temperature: {"value": 0, "unit": "°C"}
